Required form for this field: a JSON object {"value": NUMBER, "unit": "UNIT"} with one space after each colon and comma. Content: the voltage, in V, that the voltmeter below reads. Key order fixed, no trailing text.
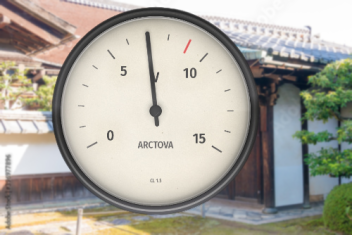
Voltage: {"value": 7, "unit": "V"}
